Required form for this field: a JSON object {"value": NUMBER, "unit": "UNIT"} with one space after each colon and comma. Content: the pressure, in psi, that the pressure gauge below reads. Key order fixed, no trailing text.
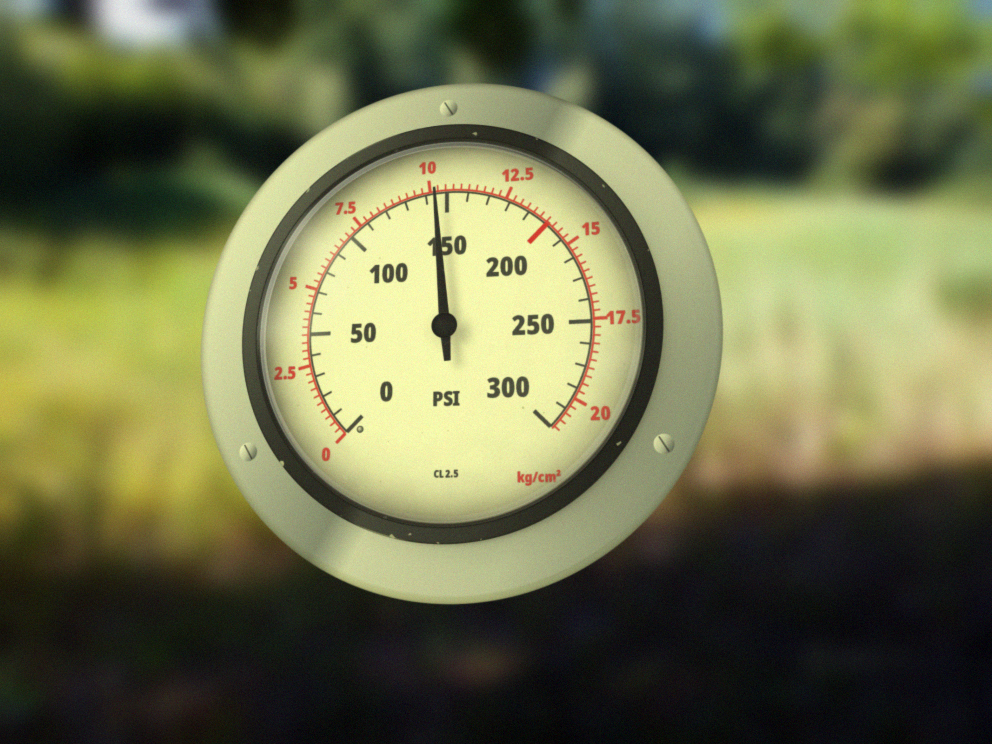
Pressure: {"value": 145, "unit": "psi"}
